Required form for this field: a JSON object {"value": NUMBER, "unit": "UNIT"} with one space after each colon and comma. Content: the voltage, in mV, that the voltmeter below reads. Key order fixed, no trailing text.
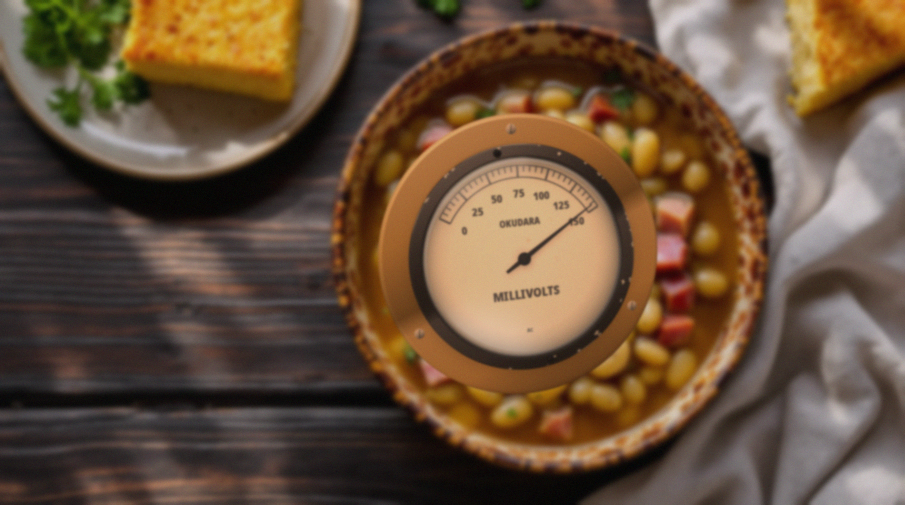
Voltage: {"value": 145, "unit": "mV"}
